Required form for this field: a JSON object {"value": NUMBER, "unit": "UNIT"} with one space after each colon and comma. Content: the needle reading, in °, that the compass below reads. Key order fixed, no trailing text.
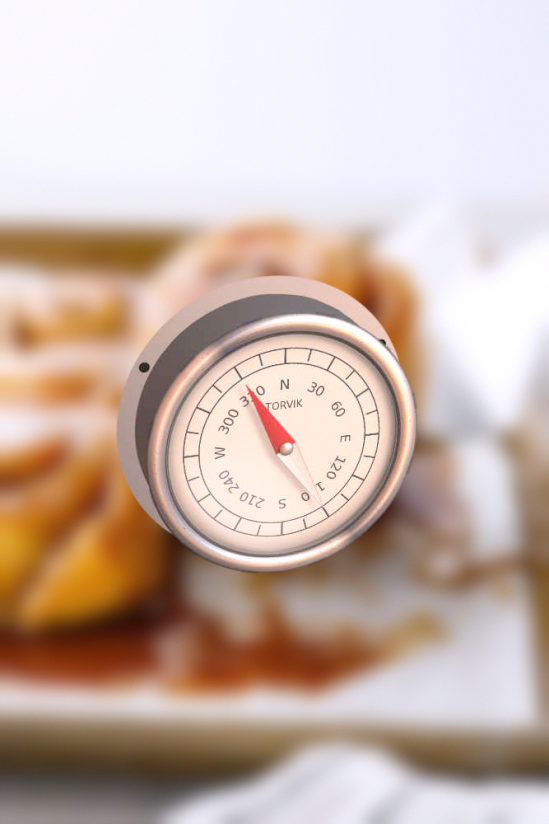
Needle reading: {"value": 330, "unit": "°"}
